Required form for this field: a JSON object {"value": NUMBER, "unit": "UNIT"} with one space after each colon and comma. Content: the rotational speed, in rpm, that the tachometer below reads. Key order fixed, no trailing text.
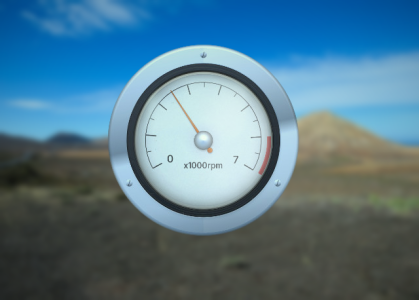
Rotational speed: {"value": 2500, "unit": "rpm"}
